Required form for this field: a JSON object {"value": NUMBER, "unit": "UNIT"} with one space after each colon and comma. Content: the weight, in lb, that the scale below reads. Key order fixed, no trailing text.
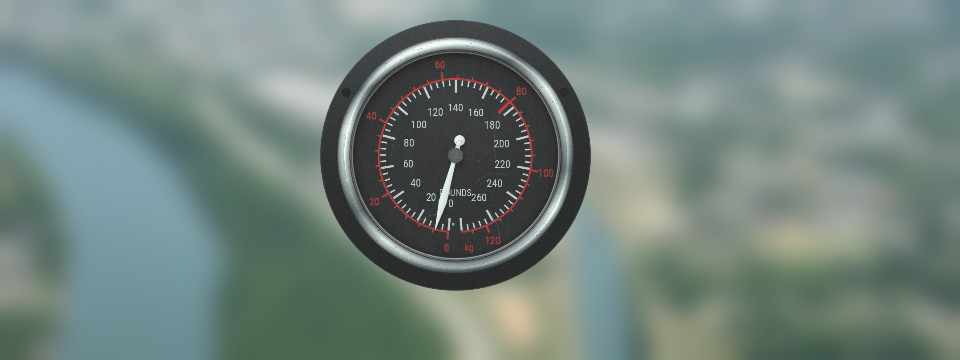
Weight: {"value": 8, "unit": "lb"}
